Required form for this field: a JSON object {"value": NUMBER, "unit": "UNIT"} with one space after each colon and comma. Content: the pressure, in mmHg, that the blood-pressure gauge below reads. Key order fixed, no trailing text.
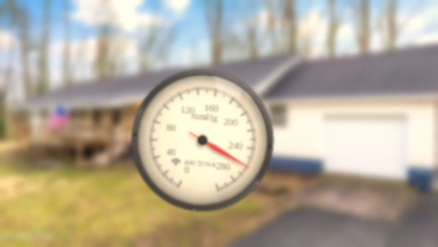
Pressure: {"value": 260, "unit": "mmHg"}
